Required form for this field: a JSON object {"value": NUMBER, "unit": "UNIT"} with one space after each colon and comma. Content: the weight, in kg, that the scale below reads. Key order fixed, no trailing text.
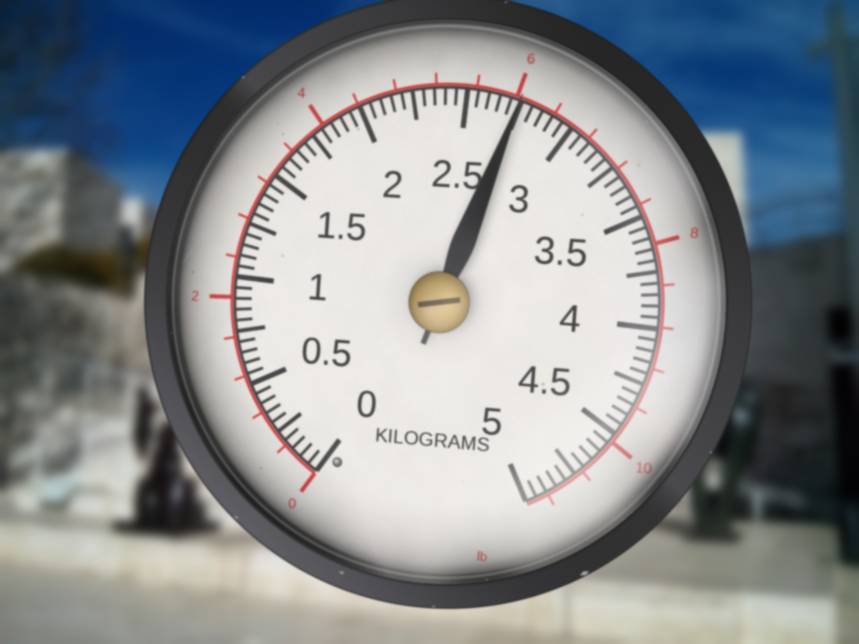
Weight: {"value": 2.75, "unit": "kg"}
